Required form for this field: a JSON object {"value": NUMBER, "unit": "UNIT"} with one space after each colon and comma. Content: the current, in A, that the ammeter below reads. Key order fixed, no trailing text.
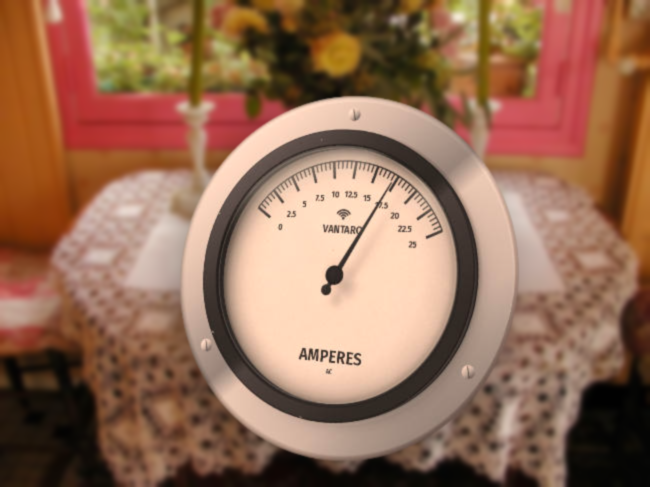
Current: {"value": 17.5, "unit": "A"}
